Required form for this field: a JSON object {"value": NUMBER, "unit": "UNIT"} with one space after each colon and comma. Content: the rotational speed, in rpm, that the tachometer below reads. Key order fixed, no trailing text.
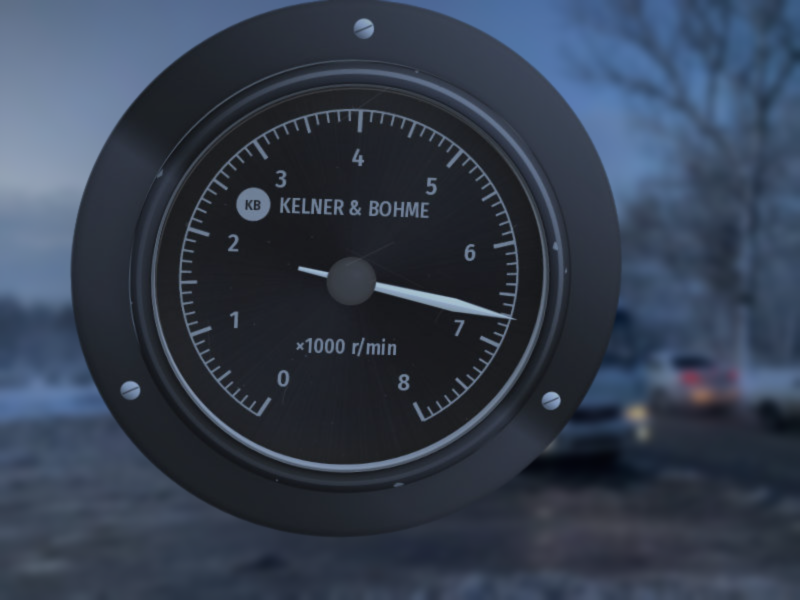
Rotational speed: {"value": 6700, "unit": "rpm"}
